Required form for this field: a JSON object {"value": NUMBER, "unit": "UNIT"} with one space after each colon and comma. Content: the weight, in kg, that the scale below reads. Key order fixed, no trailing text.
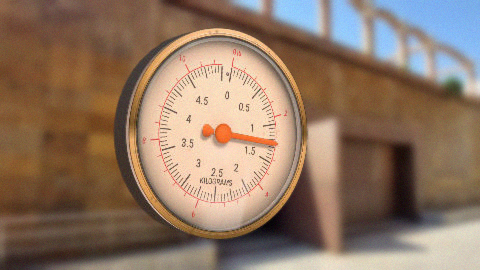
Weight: {"value": 1.25, "unit": "kg"}
